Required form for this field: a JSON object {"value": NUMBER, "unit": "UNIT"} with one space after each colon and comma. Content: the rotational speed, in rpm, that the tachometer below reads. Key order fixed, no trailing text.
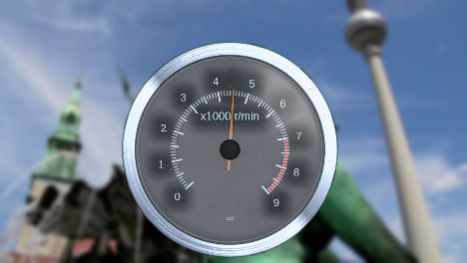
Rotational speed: {"value": 4500, "unit": "rpm"}
